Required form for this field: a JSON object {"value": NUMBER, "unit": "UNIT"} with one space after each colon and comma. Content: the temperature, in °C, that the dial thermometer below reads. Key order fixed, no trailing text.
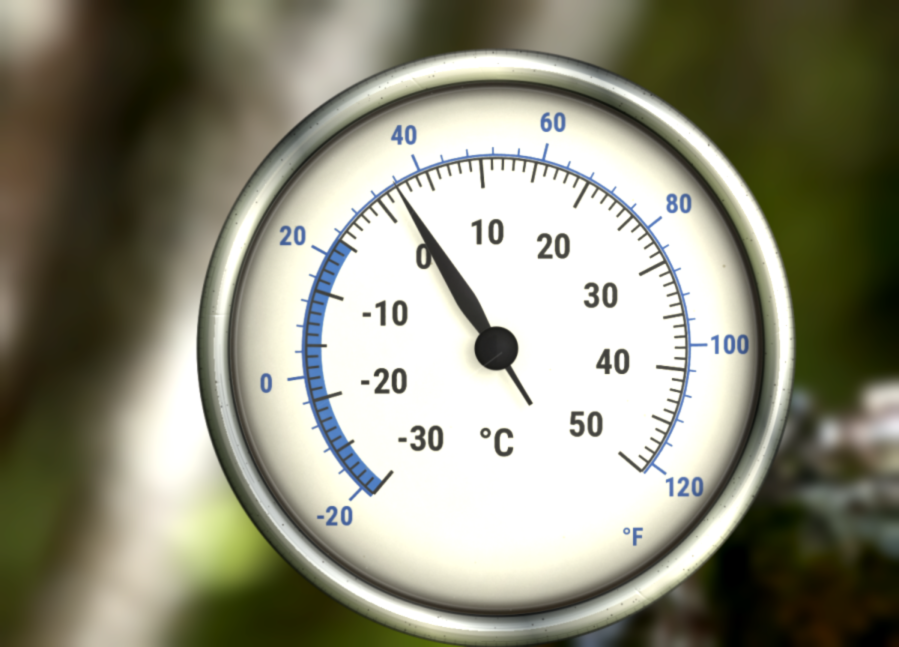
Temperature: {"value": 2, "unit": "°C"}
